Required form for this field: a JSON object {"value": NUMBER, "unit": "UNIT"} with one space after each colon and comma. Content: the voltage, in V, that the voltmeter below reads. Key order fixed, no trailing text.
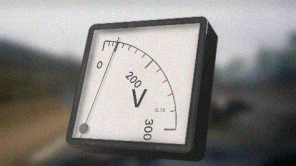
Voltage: {"value": 100, "unit": "V"}
